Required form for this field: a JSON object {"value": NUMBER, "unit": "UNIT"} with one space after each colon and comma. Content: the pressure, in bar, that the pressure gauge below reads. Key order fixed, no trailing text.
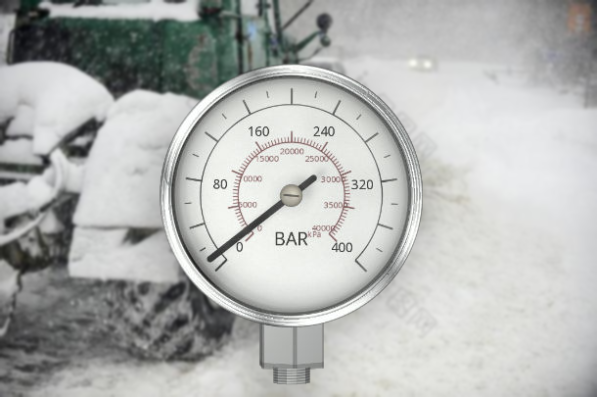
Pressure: {"value": 10, "unit": "bar"}
